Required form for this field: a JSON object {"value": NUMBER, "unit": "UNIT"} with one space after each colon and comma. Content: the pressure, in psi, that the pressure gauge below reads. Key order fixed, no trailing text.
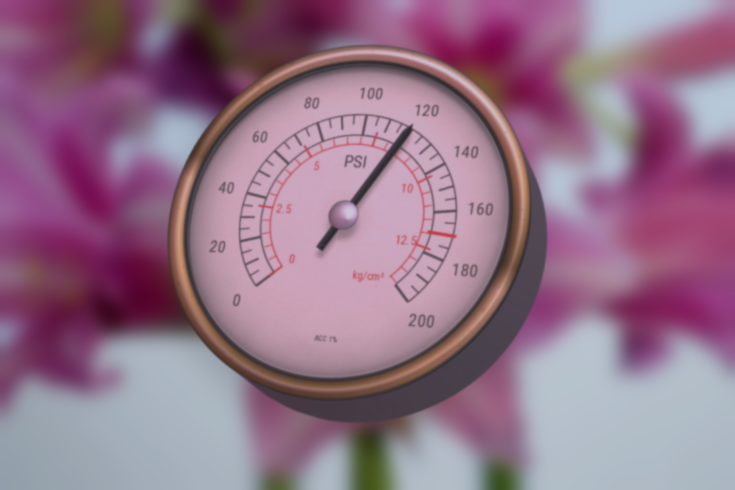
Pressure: {"value": 120, "unit": "psi"}
